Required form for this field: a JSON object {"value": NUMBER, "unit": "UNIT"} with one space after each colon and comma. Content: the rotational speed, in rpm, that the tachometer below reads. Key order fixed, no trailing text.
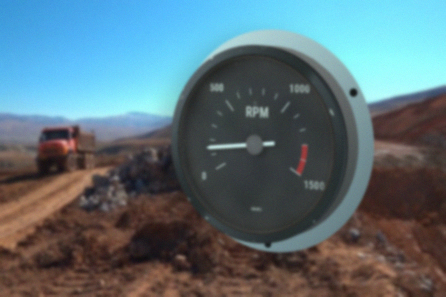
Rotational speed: {"value": 150, "unit": "rpm"}
